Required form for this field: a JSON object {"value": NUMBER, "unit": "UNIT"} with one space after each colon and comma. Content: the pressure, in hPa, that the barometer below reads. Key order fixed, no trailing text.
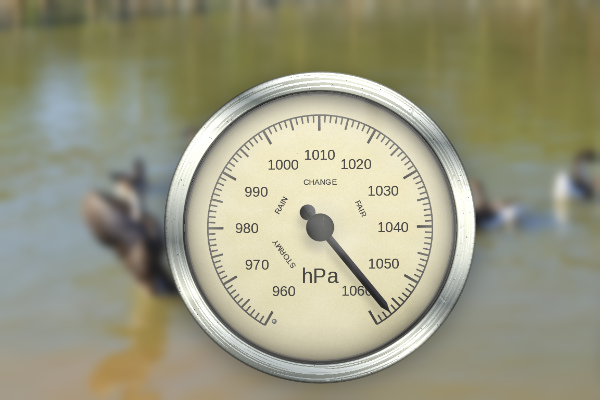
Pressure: {"value": 1057, "unit": "hPa"}
